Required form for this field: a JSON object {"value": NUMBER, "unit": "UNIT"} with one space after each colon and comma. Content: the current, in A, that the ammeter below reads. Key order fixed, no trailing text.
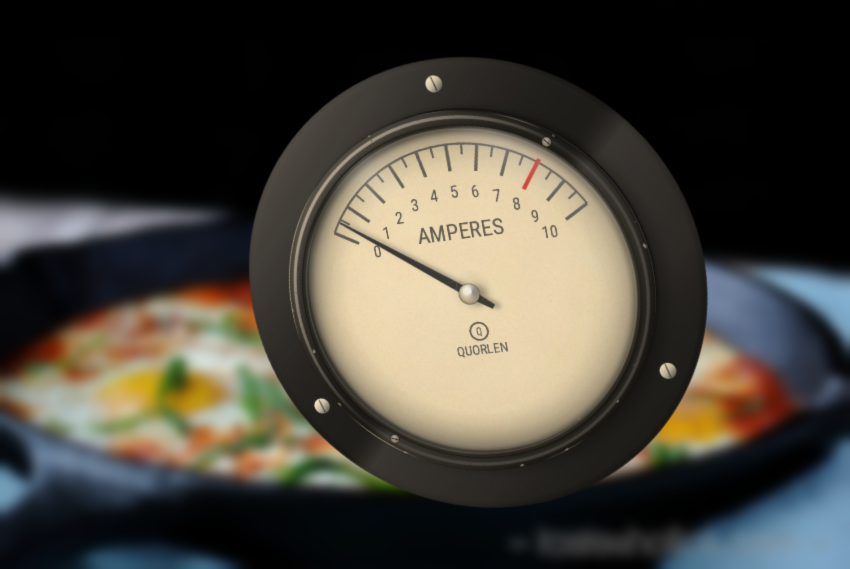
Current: {"value": 0.5, "unit": "A"}
